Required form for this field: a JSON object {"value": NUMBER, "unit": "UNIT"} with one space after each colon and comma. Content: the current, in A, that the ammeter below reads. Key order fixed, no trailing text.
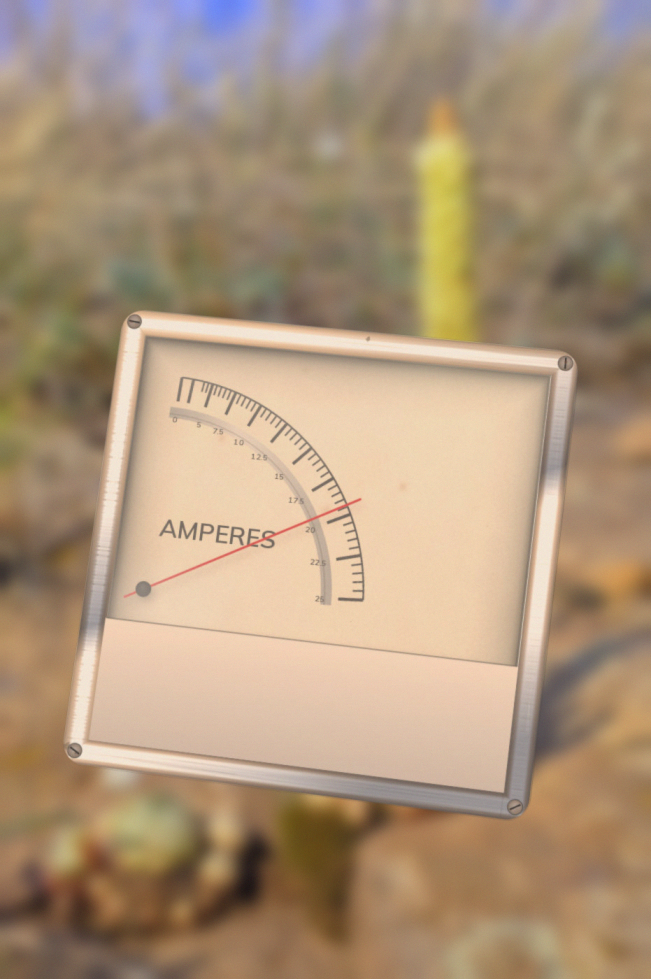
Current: {"value": 19.5, "unit": "A"}
